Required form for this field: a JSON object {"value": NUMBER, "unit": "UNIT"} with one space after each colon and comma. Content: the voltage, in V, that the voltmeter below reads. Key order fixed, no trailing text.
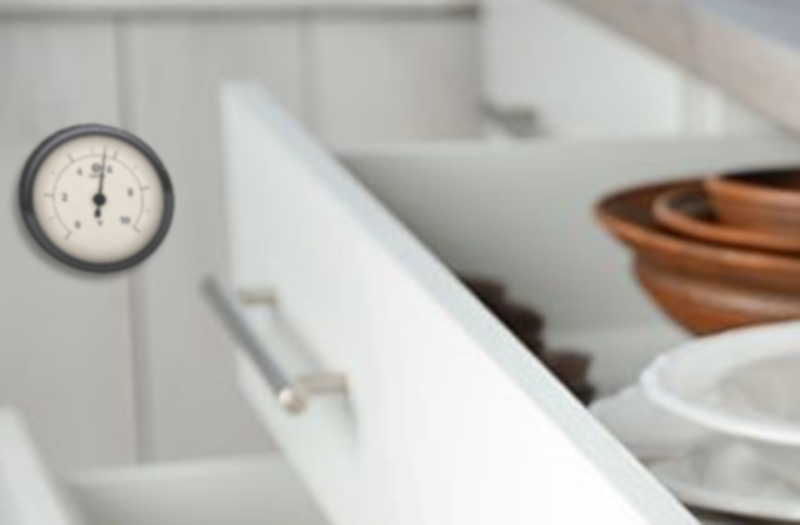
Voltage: {"value": 5.5, "unit": "V"}
